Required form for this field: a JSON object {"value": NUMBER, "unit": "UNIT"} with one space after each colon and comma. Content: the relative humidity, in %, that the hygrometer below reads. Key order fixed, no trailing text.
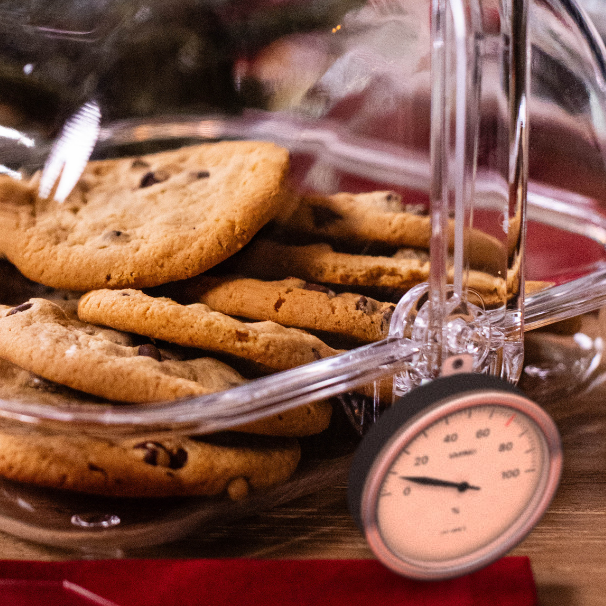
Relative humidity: {"value": 10, "unit": "%"}
